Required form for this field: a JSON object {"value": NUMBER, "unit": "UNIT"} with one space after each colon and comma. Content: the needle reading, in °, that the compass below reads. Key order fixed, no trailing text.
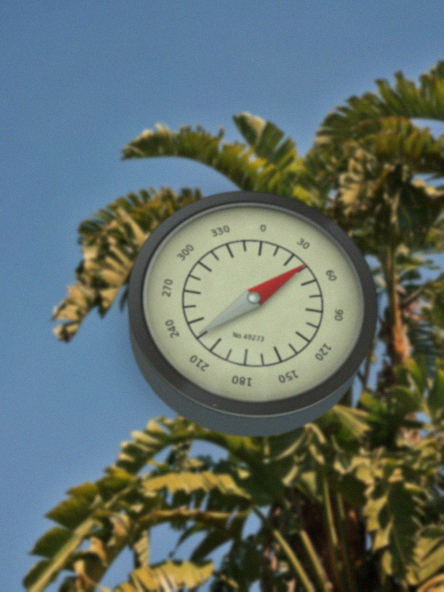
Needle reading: {"value": 45, "unit": "°"}
